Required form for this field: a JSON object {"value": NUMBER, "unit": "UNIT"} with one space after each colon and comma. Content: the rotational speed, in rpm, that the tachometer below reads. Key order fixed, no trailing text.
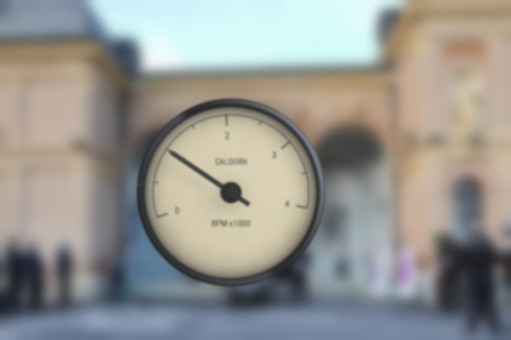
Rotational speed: {"value": 1000, "unit": "rpm"}
